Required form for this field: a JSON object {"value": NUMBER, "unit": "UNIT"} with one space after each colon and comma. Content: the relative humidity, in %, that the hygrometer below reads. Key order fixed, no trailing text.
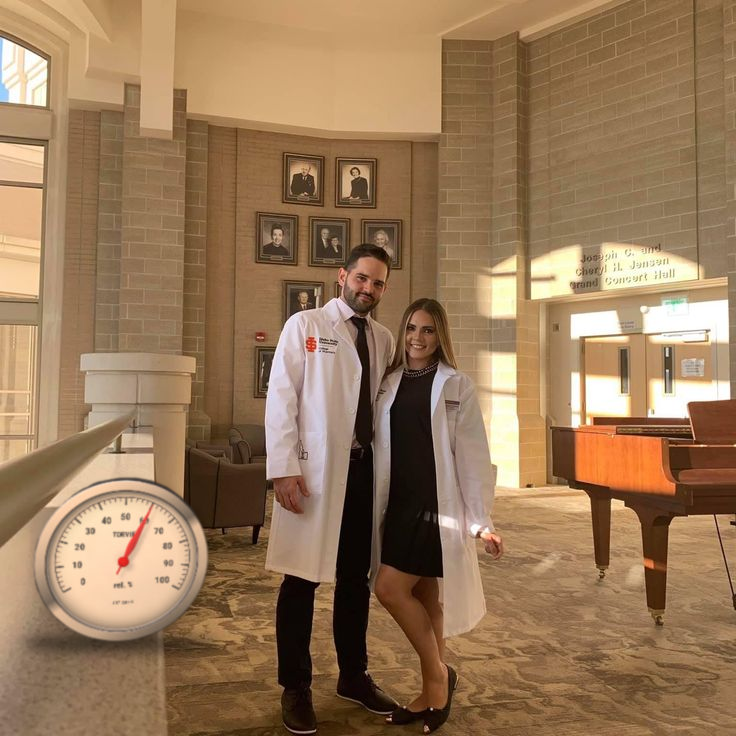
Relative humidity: {"value": 60, "unit": "%"}
